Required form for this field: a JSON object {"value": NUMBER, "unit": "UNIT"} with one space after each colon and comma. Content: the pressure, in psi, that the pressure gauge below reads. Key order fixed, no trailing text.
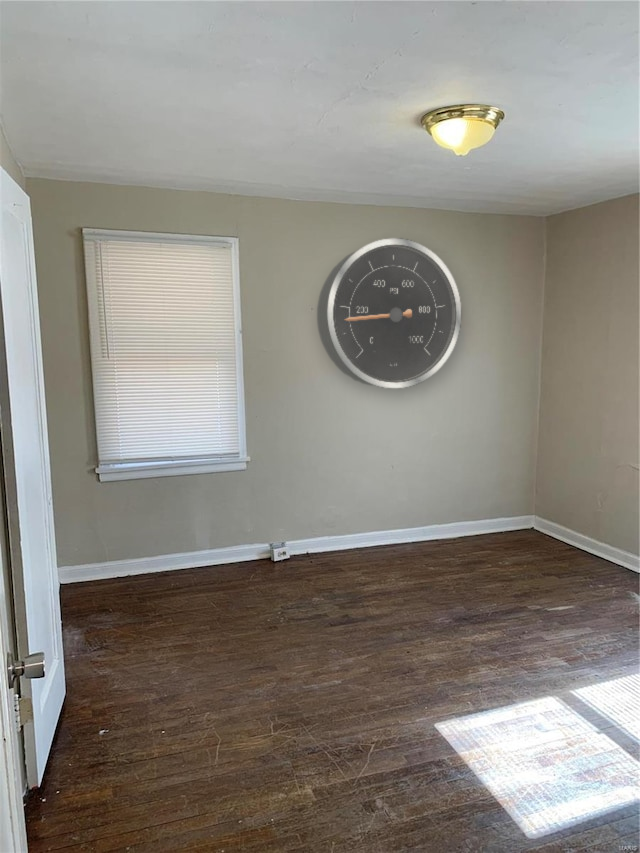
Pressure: {"value": 150, "unit": "psi"}
